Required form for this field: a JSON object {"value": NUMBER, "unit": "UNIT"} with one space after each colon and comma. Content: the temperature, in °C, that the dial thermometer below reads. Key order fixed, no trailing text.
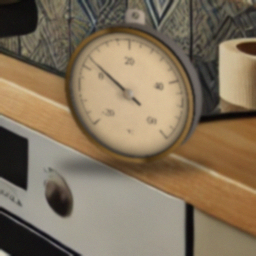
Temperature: {"value": 4, "unit": "°C"}
